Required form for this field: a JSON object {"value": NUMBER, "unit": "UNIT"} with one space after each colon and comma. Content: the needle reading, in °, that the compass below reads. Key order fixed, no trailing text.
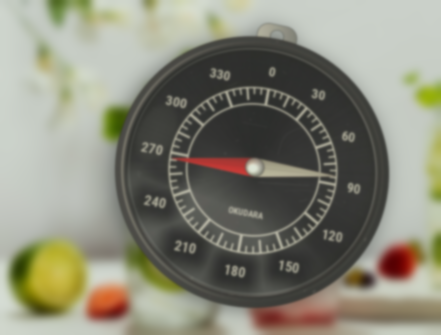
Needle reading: {"value": 265, "unit": "°"}
